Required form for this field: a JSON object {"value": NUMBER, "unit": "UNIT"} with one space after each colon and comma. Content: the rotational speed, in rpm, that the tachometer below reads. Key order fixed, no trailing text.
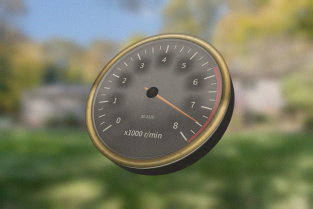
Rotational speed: {"value": 7500, "unit": "rpm"}
